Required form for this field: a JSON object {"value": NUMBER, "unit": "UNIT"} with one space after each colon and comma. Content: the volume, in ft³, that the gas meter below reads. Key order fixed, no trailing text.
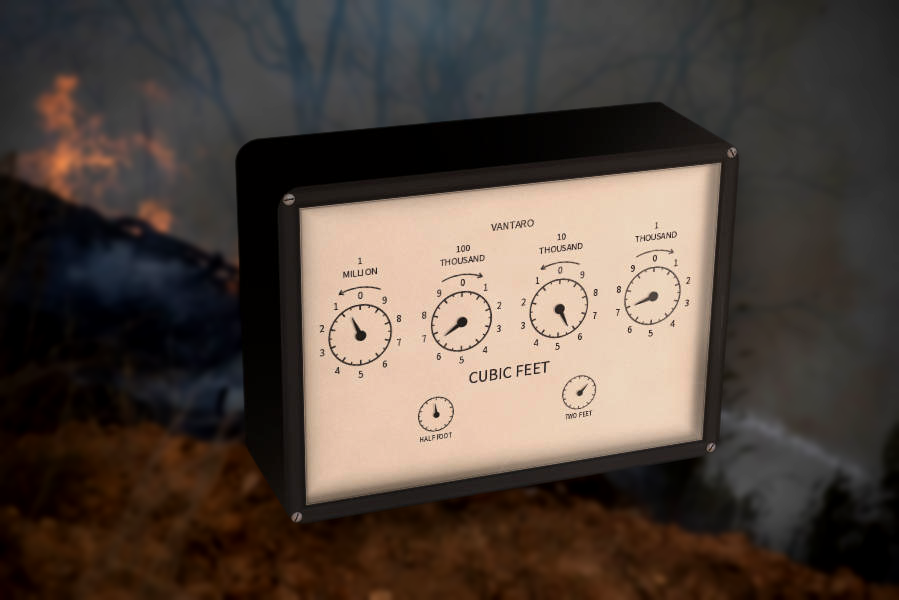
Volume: {"value": 65700, "unit": "ft³"}
